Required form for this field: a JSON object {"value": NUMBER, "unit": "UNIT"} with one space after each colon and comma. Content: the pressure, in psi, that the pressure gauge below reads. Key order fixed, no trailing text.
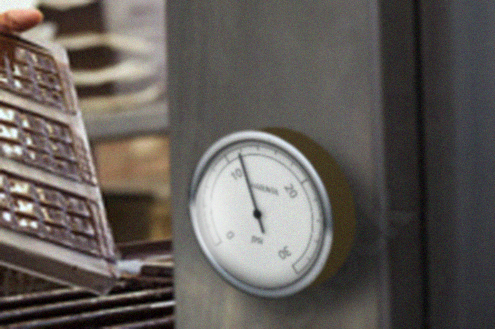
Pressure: {"value": 12, "unit": "psi"}
